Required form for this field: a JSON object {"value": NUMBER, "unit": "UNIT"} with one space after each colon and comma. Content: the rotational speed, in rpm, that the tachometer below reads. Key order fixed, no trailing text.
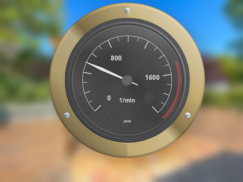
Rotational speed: {"value": 500, "unit": "rpm"}
